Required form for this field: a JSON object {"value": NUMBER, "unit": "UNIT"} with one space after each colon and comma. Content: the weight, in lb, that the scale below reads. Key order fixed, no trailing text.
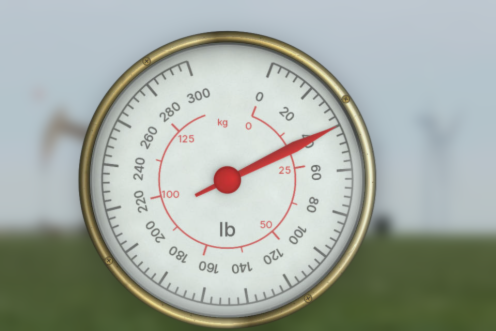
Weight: {"value": 40, "unit": "lb"}
